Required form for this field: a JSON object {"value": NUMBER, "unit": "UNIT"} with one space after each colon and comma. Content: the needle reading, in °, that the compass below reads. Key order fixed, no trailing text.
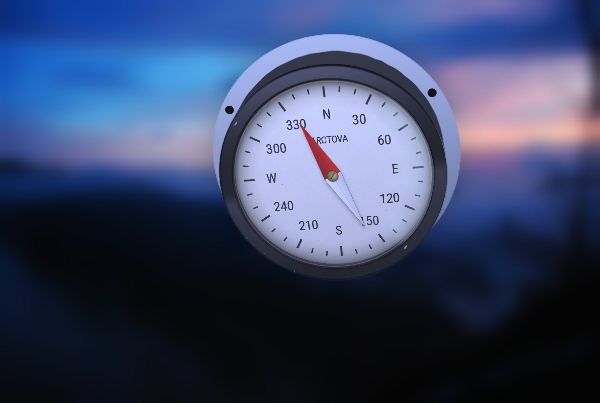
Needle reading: {"value": 335, "unit": "°"}
